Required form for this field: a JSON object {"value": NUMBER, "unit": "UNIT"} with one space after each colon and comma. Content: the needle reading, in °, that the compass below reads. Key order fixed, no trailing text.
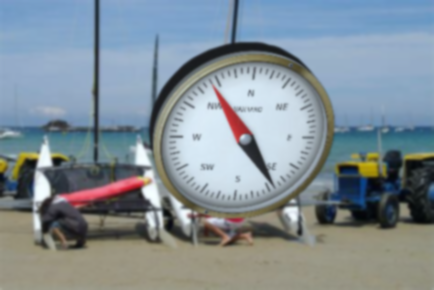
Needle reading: {"value": 325, "unit": "°"}
